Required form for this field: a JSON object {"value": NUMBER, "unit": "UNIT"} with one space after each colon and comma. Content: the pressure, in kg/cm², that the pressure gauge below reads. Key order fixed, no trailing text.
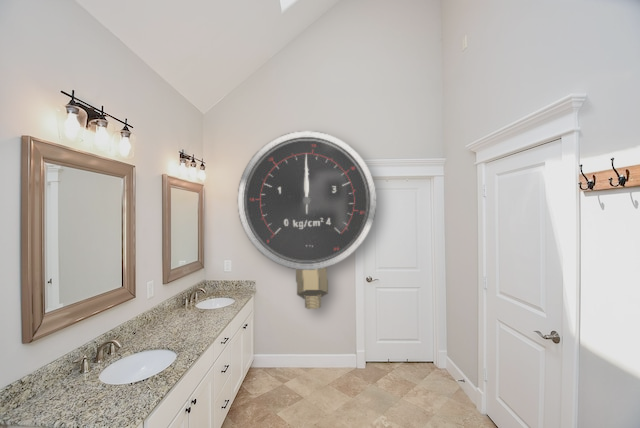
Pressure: {"value": 2, "unit": "kg/cm²"}
